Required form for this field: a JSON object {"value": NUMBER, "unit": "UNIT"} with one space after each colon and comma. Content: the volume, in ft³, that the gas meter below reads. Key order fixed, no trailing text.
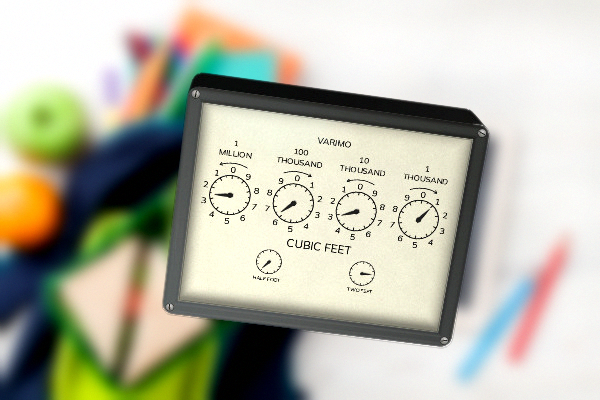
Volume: {"value": 263100, "unit": "ft³"}
